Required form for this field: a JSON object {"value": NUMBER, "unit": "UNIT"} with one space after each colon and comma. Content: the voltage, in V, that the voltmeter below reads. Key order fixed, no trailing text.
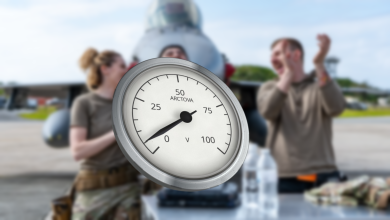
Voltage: {"value": 5, "unit": "V"}
